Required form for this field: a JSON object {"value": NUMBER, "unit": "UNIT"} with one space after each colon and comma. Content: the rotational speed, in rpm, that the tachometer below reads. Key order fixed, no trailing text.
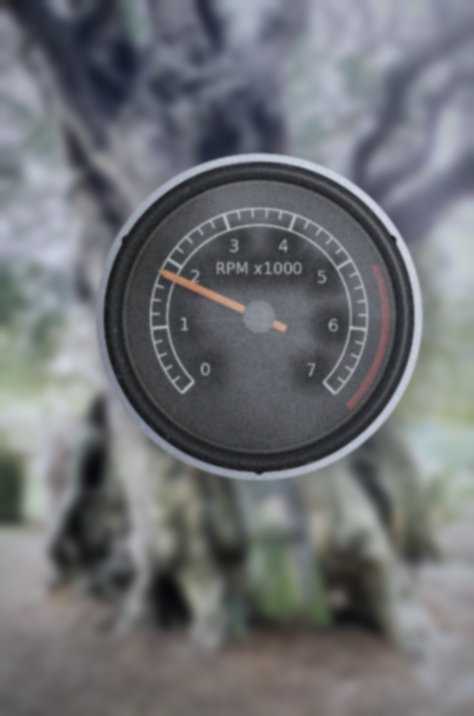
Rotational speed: {"value": 1800, "unit": "rpm"}
